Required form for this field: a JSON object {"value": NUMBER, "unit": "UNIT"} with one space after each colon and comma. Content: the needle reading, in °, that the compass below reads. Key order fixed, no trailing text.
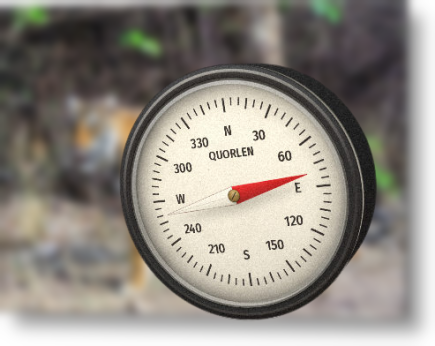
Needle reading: {"value": 80, "unit": "°"}
